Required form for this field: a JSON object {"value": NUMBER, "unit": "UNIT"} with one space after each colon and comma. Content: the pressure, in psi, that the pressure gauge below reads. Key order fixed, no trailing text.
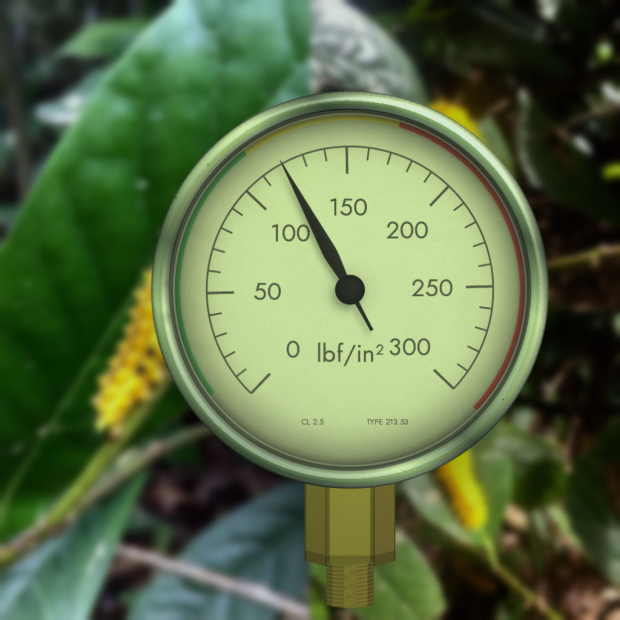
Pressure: {"value": 120, "unit": "psi"}
